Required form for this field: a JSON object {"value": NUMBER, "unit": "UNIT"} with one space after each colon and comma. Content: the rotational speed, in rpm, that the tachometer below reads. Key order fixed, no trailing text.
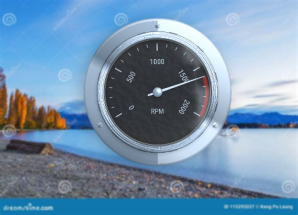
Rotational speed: {"value": 1600, "unit": "rpm"}
